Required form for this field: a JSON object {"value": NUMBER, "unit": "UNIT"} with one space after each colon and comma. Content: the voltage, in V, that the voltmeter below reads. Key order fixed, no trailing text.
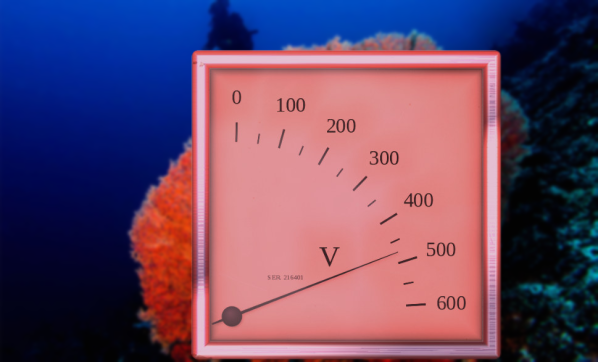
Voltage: {"value": 475, "unit": "V"}
